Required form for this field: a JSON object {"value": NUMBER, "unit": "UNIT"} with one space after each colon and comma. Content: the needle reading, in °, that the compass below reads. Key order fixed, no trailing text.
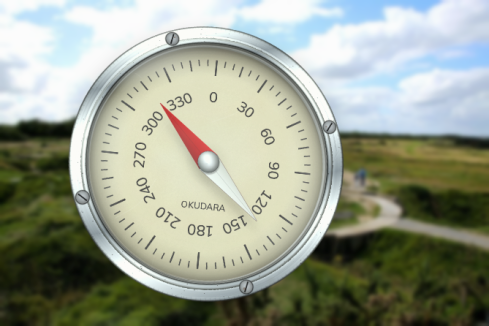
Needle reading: {"value": 315, "unit": "°"}
